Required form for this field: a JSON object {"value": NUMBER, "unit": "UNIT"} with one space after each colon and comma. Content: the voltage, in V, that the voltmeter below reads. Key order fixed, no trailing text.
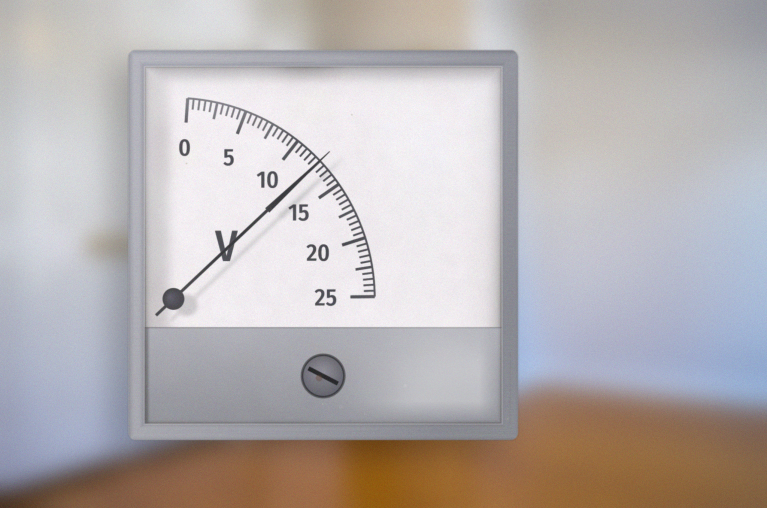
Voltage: {"value": 12.5, "unit": "V"}
